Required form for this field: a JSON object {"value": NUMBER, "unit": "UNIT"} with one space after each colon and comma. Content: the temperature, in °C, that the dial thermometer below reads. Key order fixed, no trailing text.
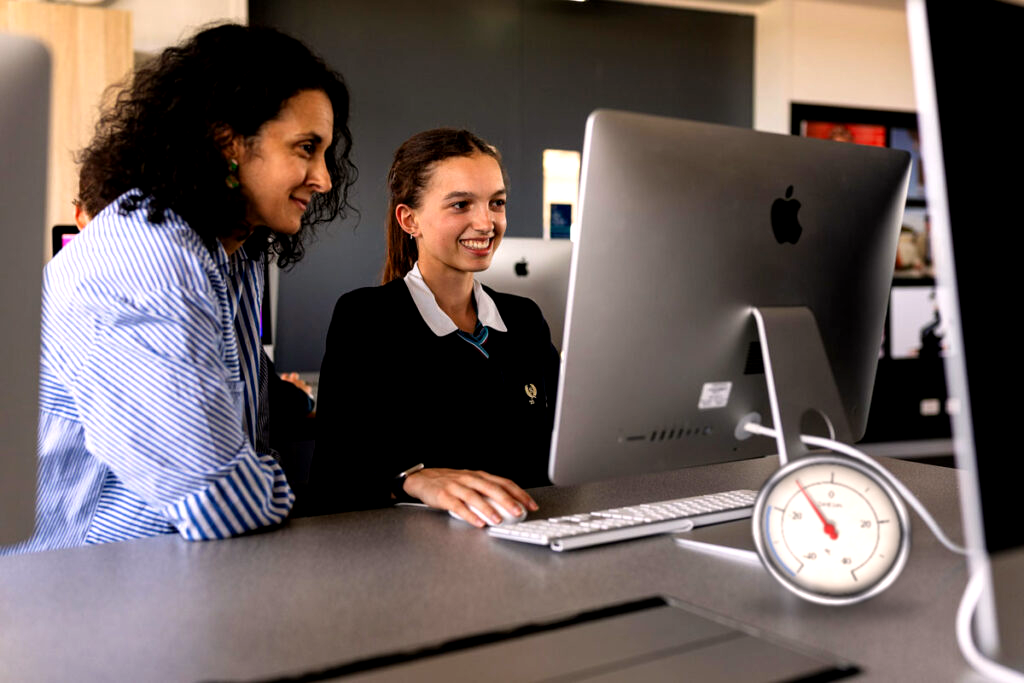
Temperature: {"value": -10, "unit": "°C"}
